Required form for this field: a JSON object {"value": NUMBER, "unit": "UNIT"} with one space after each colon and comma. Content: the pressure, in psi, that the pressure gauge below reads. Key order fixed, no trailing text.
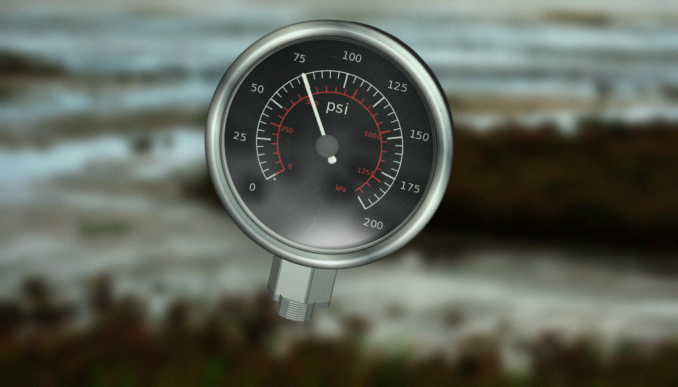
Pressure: {"value": 75, "unit": "psi"}
